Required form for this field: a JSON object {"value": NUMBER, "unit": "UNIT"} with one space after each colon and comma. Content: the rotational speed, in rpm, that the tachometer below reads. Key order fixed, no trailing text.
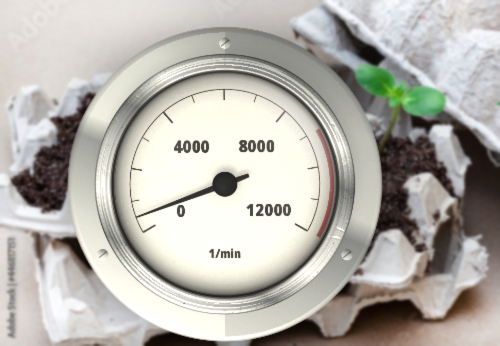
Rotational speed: {"value": 500, "unit": "rpm"}
